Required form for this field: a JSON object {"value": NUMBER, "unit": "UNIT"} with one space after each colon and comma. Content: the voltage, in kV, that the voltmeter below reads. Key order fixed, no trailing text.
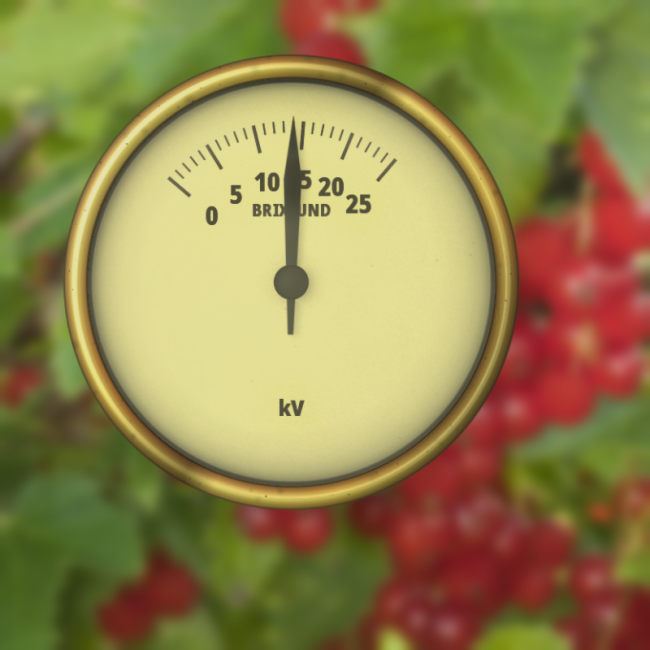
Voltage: {"value": 14, "unit": "kV"}
